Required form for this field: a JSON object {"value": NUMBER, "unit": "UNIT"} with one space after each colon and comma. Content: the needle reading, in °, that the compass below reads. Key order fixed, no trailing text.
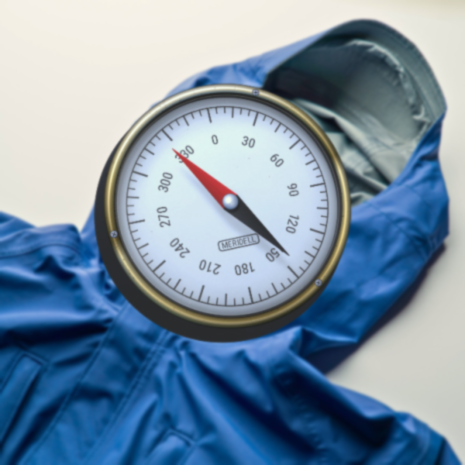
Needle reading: {"value": 325, "unit": "°"}
